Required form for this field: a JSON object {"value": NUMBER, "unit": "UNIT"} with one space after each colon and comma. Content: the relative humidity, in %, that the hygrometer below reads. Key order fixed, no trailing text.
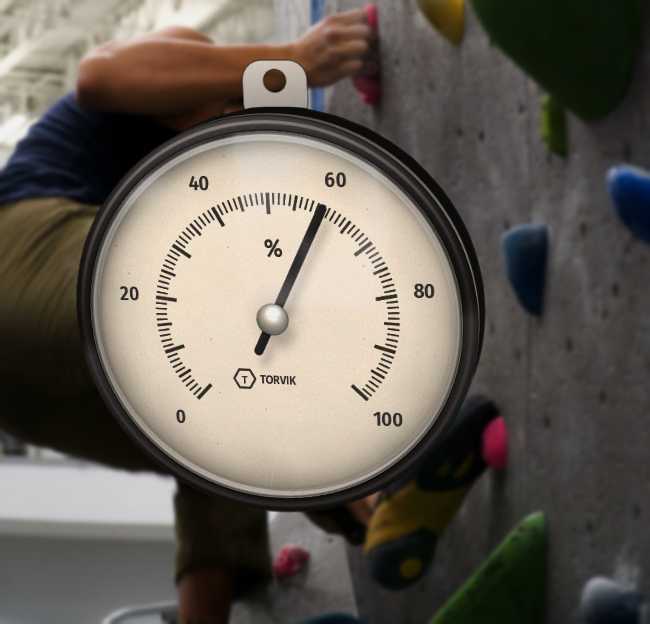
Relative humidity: {"value": 60, "unit": "%"}
